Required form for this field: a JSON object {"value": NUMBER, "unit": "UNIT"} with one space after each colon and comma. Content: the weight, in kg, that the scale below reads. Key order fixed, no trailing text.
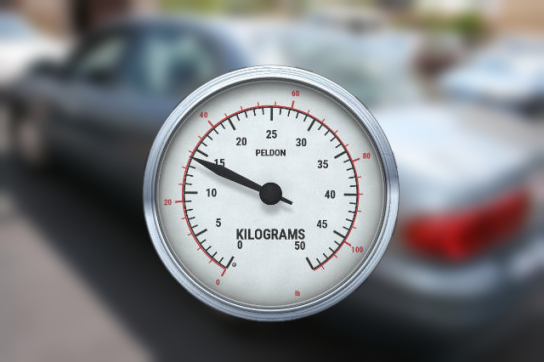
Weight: {"value": 14, "unit": "kg"}
